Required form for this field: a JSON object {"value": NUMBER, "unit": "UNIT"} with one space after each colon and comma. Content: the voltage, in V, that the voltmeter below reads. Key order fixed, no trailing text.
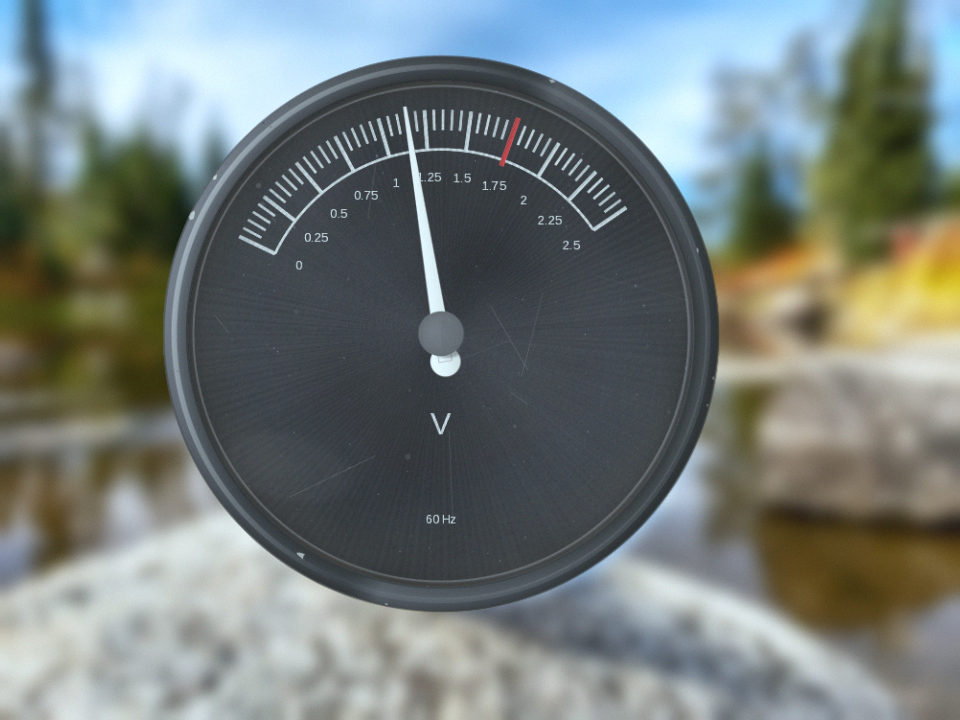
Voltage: {"value": 1.15, "unit": "V"}
